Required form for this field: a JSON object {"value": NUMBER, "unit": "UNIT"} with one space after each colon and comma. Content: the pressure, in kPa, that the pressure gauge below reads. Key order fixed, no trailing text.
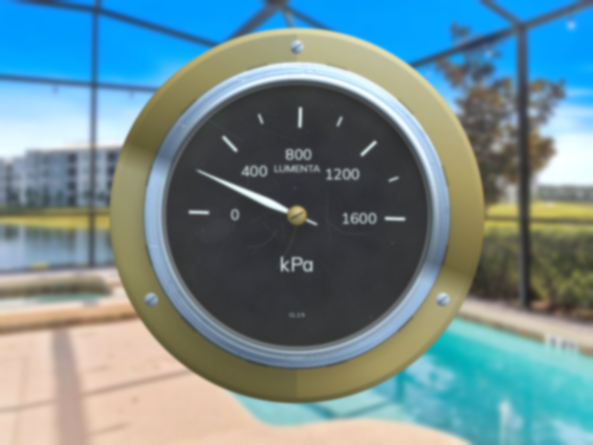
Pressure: {"value": 200, "unit": "kPa"}
